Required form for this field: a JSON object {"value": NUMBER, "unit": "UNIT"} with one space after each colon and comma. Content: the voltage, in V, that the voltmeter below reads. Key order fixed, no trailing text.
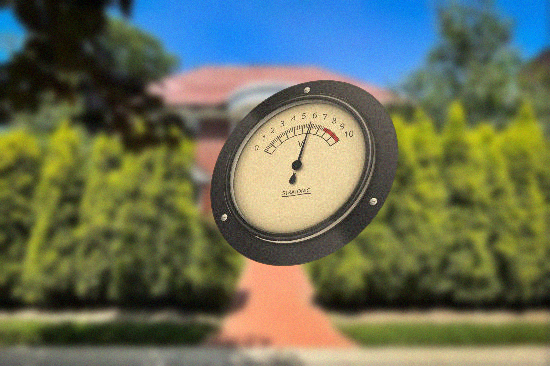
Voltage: {"value": 6, "unit": "V"}
